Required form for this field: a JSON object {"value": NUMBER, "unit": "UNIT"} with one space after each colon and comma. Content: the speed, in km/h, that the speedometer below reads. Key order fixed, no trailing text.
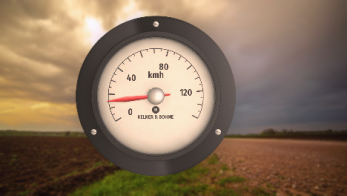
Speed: {"value": 15, "unit": "km/h"}
